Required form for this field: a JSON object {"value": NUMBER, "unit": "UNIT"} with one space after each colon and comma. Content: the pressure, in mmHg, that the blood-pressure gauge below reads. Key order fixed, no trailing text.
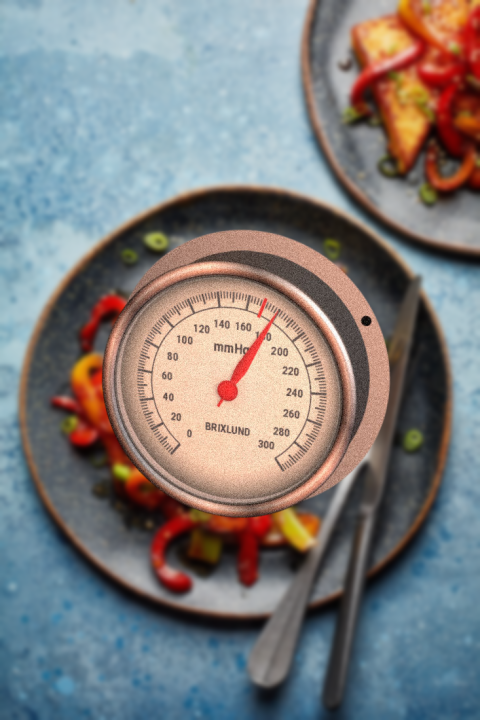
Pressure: {"value": 180, "unit": "mmHg"}
